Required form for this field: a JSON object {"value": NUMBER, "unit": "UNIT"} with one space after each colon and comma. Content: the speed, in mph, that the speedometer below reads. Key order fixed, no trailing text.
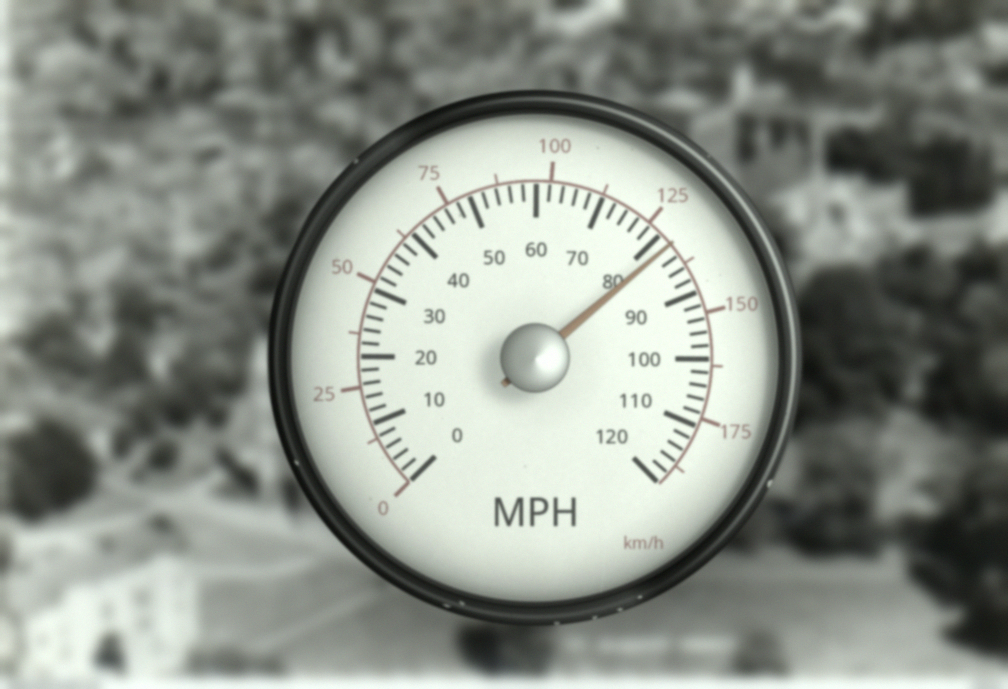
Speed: {"value": 82, "unit": "mph"}
